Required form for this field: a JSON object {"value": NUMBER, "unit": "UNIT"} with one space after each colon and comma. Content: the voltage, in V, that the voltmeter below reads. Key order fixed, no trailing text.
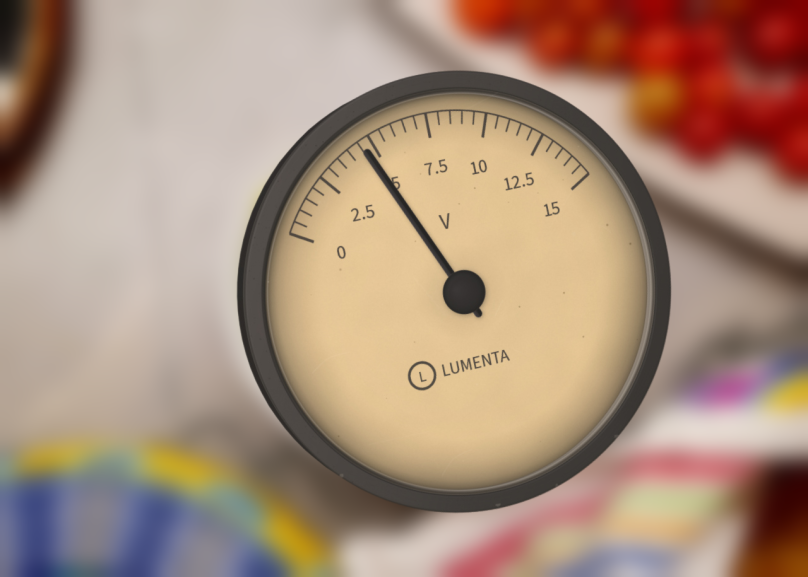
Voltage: {"value": 4.5, "unit": "V"}
